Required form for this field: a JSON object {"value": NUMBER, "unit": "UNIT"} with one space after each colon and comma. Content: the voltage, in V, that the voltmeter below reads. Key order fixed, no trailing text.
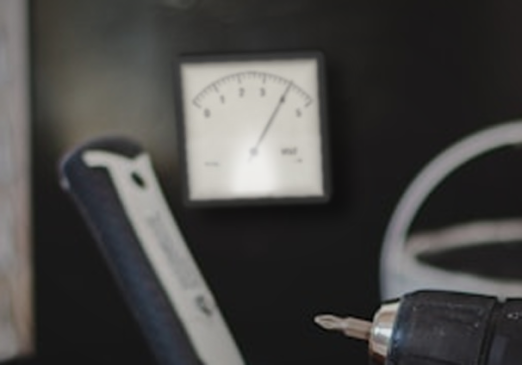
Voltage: {"value": 4, "unit": "V"}
